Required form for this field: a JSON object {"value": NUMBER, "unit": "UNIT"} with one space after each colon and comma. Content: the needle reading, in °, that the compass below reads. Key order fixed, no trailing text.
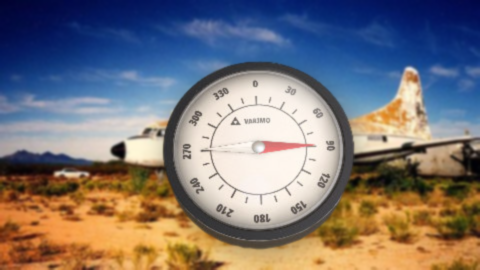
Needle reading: {"value": 90, "unit": "°"}
